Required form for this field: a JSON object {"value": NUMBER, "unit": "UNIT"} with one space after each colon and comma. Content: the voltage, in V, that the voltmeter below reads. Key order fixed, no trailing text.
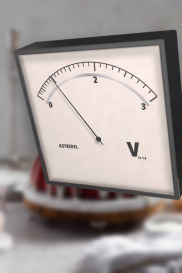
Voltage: {"value": 1, "unit": "V"}
